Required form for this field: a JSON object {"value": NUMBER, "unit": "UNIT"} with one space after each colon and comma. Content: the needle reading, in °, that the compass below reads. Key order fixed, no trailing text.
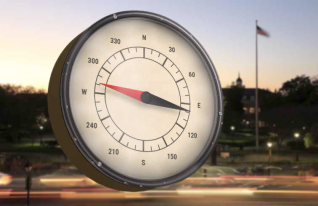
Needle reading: {"value": 280, "unit": "°"}
